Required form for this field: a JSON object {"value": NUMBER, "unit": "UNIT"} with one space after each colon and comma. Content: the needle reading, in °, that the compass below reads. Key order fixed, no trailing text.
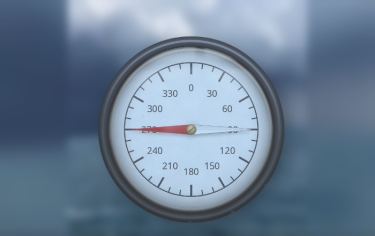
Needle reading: {"value": 270, "unit": "°"}
